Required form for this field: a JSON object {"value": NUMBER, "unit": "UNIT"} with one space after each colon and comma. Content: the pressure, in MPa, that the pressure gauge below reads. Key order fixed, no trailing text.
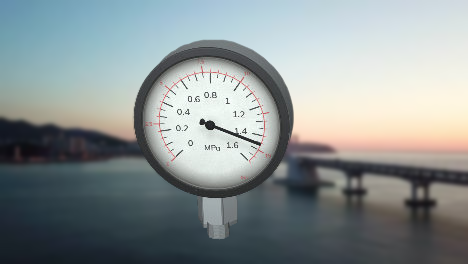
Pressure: {"value": 1.45, "unit": "MPa"}
